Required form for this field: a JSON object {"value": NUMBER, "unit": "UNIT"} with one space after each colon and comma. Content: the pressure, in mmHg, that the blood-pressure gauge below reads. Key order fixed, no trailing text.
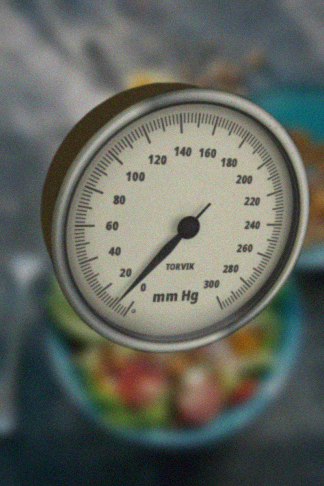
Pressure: {"value": 10, "unit": "mmHg"}
